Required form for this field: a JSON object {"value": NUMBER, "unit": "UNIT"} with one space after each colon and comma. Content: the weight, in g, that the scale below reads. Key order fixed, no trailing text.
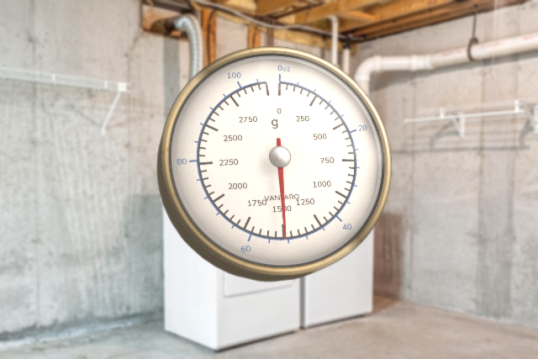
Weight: {"value": 1500, "unit": "g"}
